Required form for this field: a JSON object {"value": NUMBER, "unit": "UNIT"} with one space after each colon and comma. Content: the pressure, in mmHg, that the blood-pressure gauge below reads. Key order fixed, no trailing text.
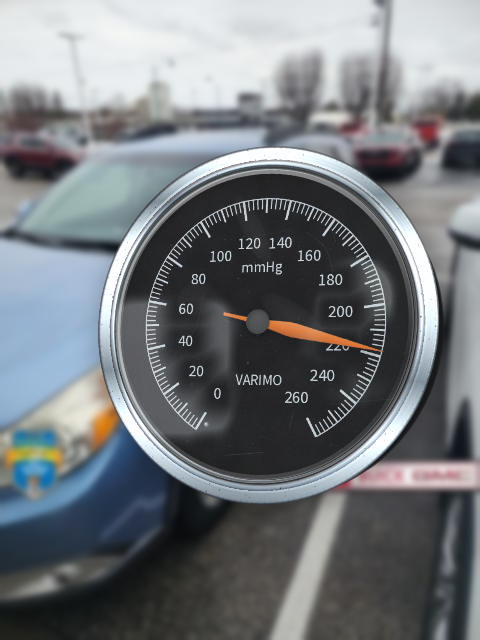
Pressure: {"value": 218, "unit": "mmHg"}
